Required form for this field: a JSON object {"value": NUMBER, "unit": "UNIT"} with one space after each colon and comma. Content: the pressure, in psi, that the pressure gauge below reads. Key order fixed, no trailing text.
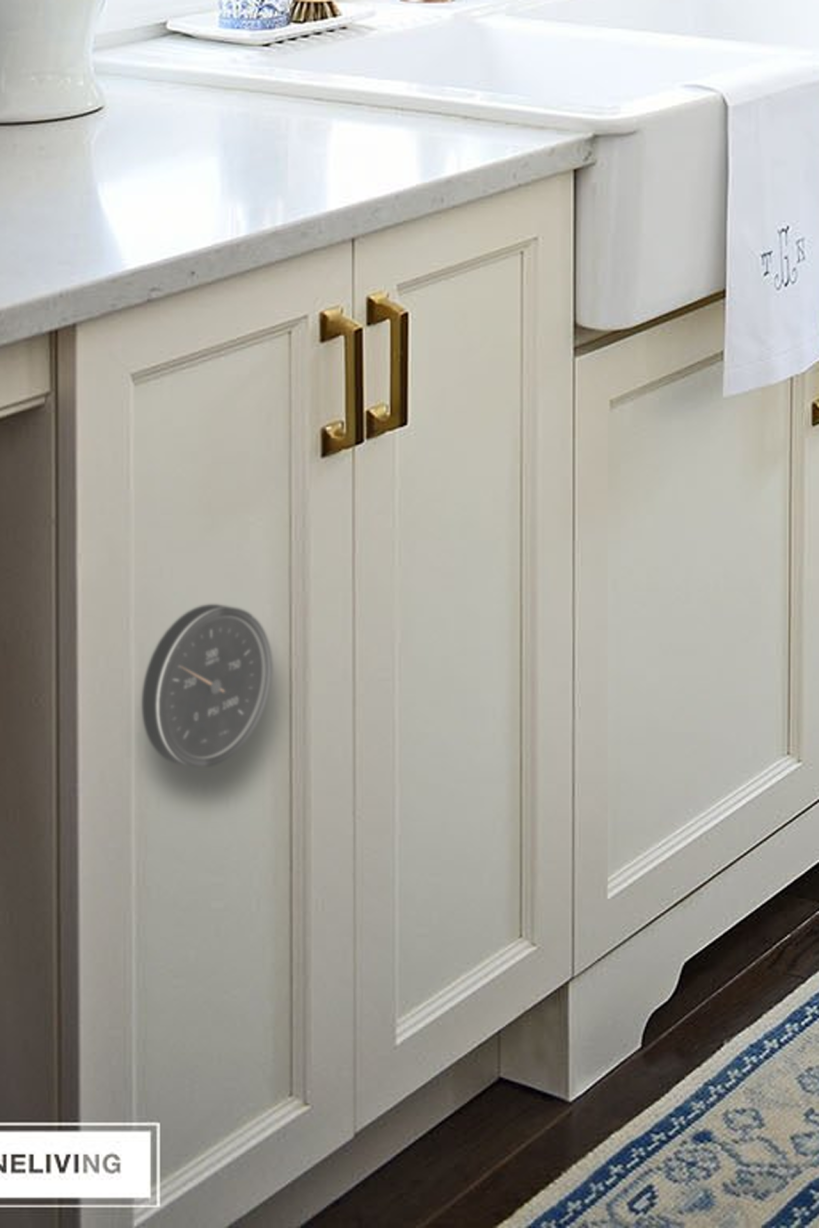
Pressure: {"value": 300, "unit": "psi"}
